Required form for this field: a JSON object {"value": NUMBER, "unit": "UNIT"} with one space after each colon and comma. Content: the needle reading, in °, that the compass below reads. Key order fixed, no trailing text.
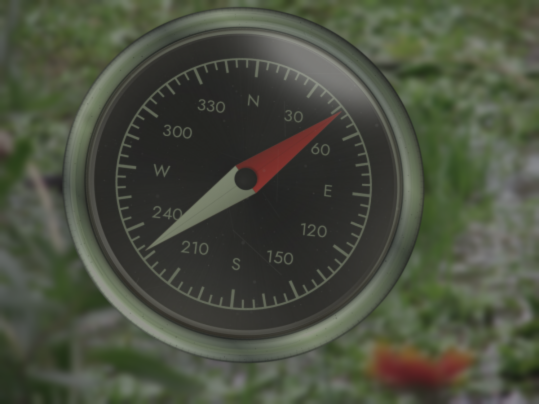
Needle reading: {"value": 47.5, "unit": "°"}
